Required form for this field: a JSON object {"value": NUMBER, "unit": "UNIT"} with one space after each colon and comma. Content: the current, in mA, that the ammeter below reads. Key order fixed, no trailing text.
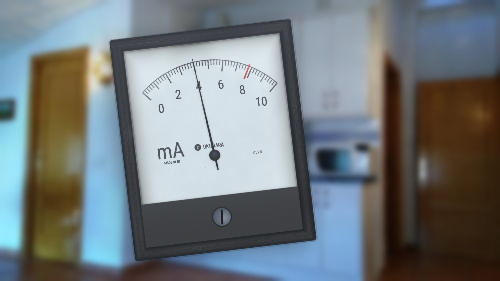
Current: {"value": 4, "unit": "mA"}
